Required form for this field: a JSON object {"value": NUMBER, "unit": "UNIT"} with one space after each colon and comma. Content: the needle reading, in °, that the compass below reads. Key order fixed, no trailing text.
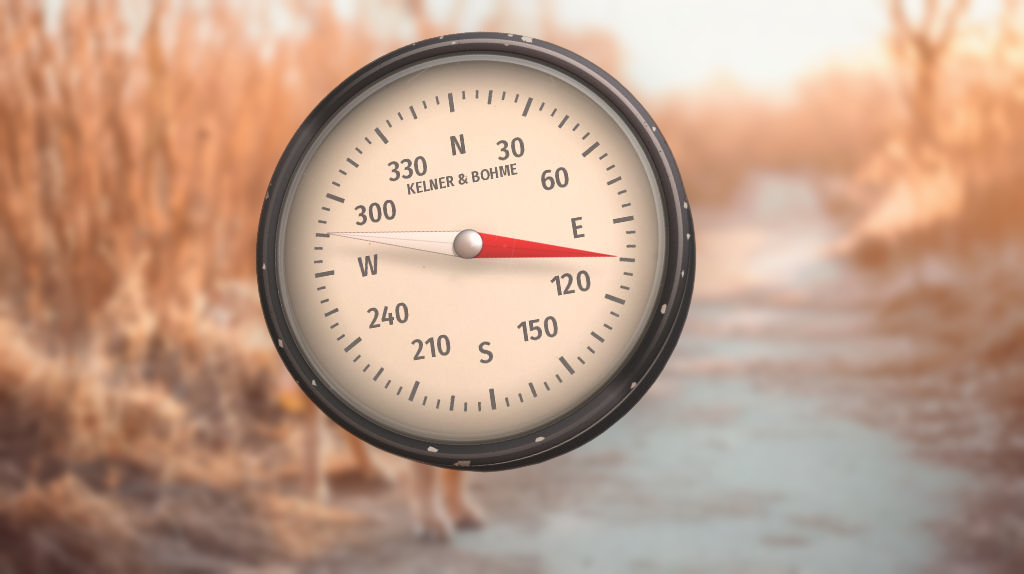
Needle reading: {"value": 105, "unit": "°"}
